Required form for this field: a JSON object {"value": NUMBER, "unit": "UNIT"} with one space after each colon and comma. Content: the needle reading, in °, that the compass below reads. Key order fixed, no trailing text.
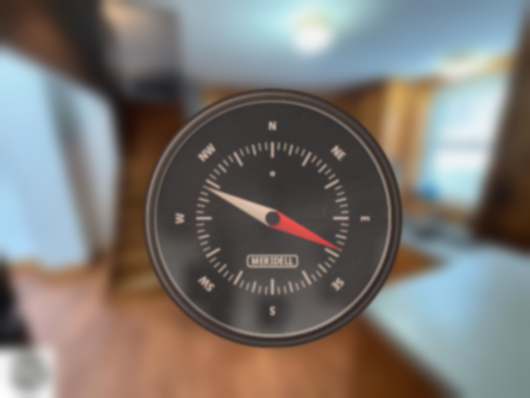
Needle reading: {"value": 115, "unit": "°"}
